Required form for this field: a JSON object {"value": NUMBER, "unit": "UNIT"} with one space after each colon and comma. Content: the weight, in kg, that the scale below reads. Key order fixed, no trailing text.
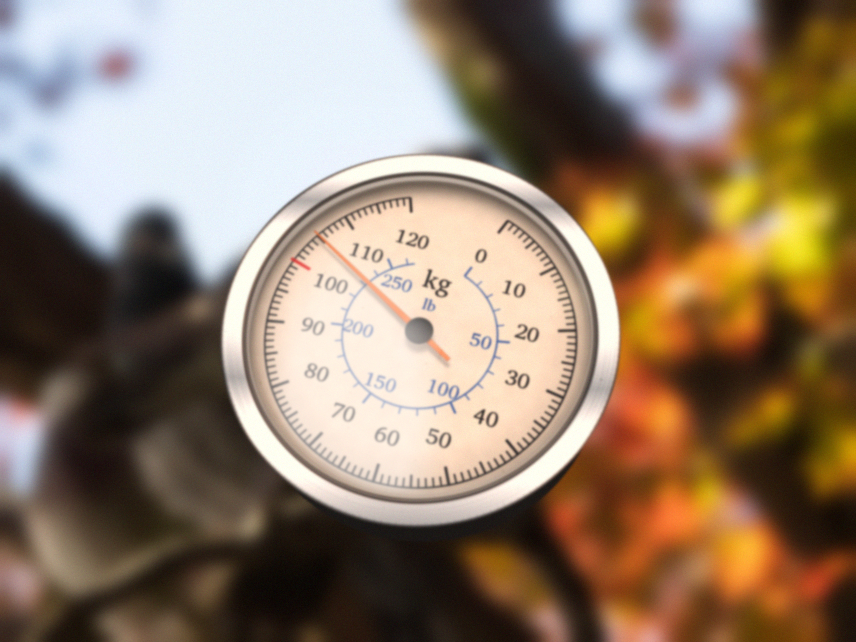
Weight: {"value": 105, "unit": "kg"}
